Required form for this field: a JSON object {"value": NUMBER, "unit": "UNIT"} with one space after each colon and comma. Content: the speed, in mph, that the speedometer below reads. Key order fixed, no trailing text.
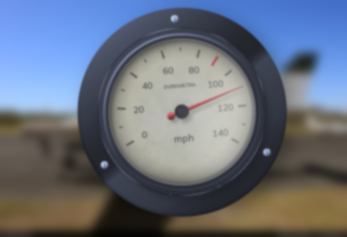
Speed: {"value": 110, "unit": "mph"}
